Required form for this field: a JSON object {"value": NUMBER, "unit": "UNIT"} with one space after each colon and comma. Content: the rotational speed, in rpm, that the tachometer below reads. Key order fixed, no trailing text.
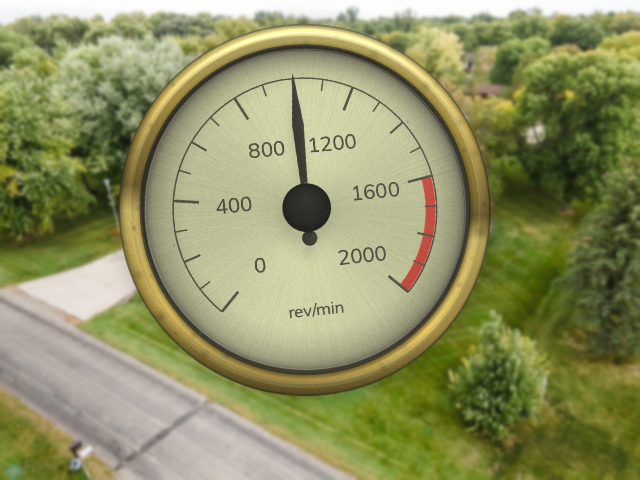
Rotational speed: {"value": 1000, "unit": "rpm"}
